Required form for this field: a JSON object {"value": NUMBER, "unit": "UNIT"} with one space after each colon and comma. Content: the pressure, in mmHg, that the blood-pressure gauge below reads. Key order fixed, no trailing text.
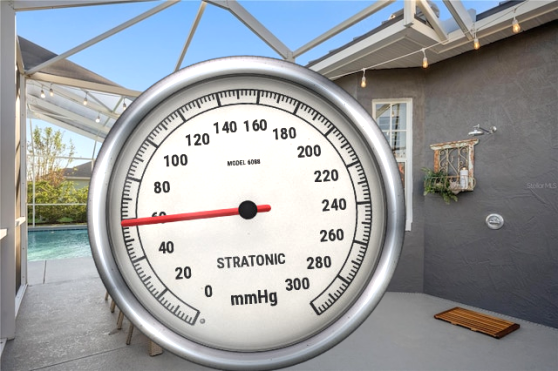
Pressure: {"value": 58, "unit": "mmHg"}
